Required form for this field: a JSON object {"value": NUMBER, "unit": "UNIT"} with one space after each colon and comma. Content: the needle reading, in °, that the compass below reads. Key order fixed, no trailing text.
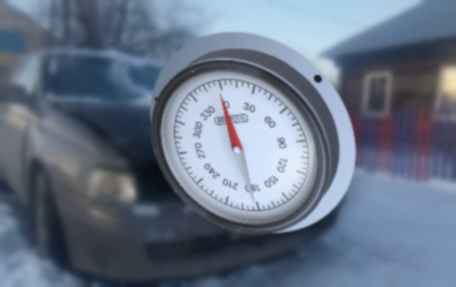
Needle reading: {"value": 0, "unit": "°"}
